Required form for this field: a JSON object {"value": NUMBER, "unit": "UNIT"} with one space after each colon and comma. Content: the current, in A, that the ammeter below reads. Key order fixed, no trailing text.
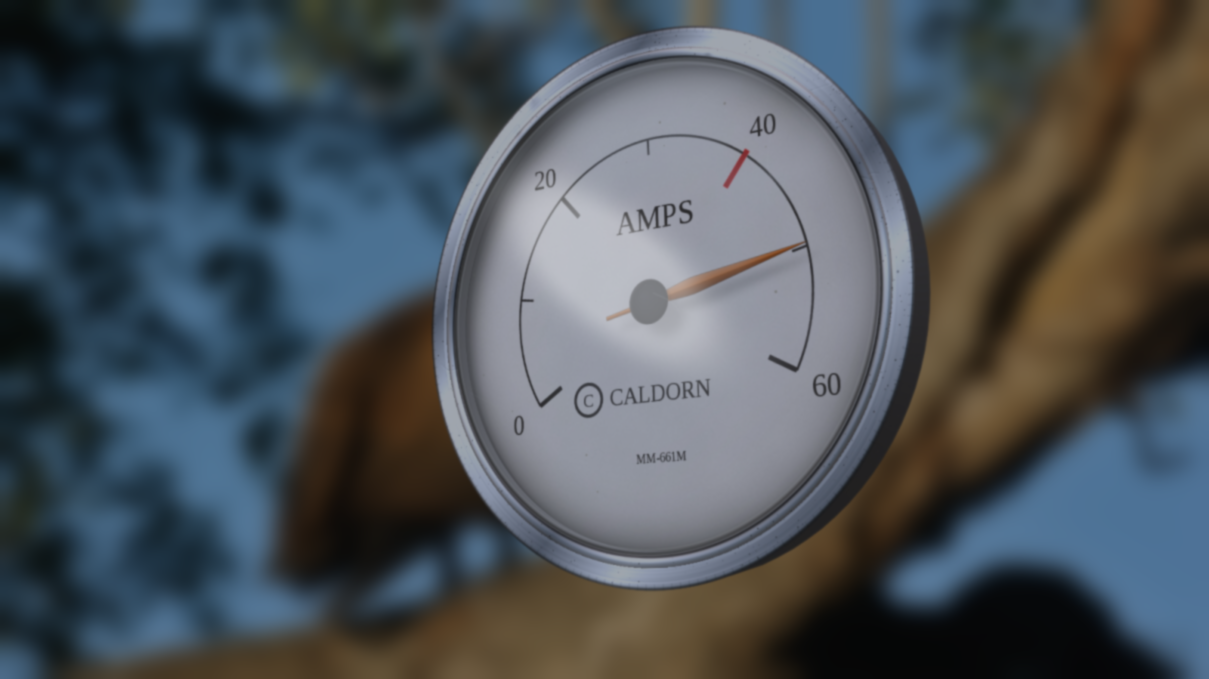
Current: {"value": 50, "unit": "A"}
